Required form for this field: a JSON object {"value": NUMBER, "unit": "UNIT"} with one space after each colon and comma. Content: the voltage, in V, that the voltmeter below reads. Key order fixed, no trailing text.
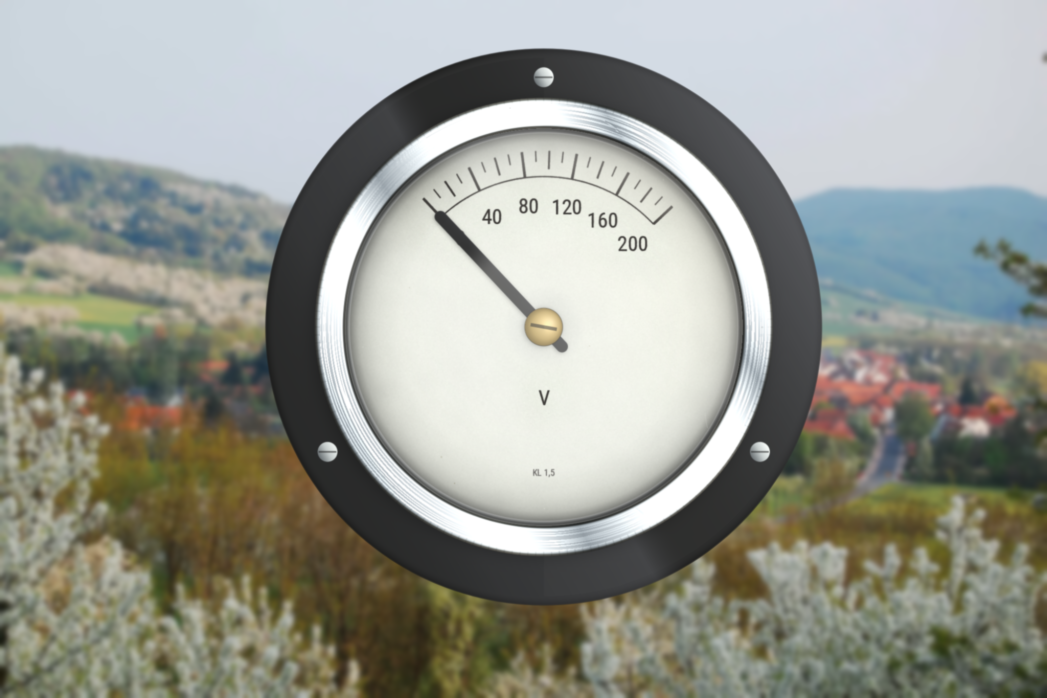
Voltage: {"value": 0, "unit": "V"}
